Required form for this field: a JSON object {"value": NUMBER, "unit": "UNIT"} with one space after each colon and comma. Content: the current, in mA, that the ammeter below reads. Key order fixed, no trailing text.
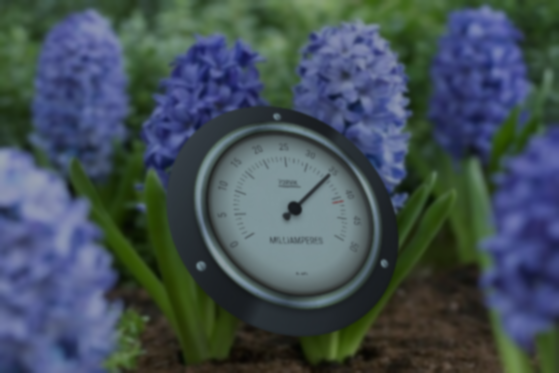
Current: {"value": 35, "unit": "mA"}
